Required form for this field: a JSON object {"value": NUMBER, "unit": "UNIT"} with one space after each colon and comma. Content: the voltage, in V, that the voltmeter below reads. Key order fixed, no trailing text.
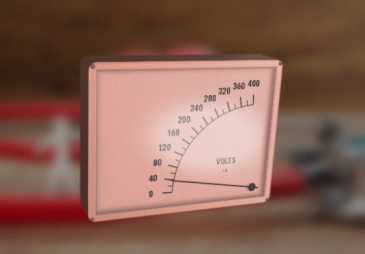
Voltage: {"value": 40, "unit": "V"}
